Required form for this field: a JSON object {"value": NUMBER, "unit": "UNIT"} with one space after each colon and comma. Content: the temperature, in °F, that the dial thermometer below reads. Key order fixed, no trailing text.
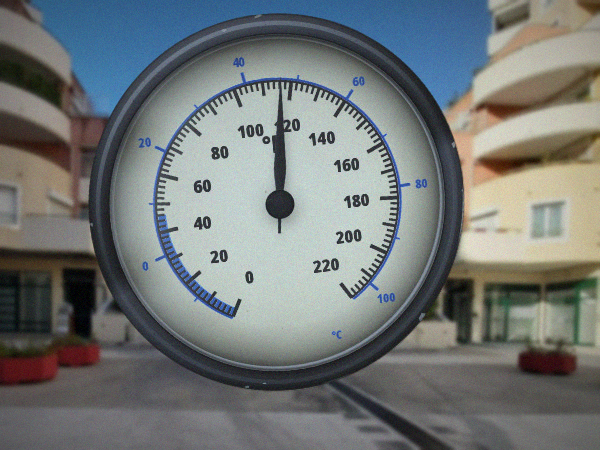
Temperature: {"value": 116, "unit": "°F"}
